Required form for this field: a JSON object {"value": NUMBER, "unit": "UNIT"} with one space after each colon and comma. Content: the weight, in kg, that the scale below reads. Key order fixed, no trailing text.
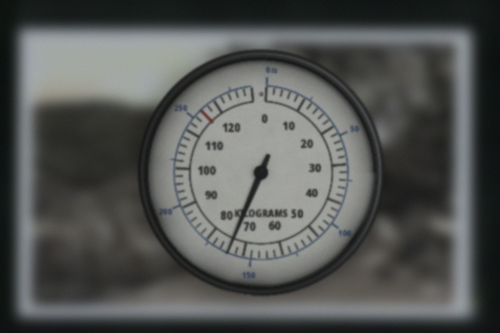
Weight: {"value": 74, "unit": "kg"}
